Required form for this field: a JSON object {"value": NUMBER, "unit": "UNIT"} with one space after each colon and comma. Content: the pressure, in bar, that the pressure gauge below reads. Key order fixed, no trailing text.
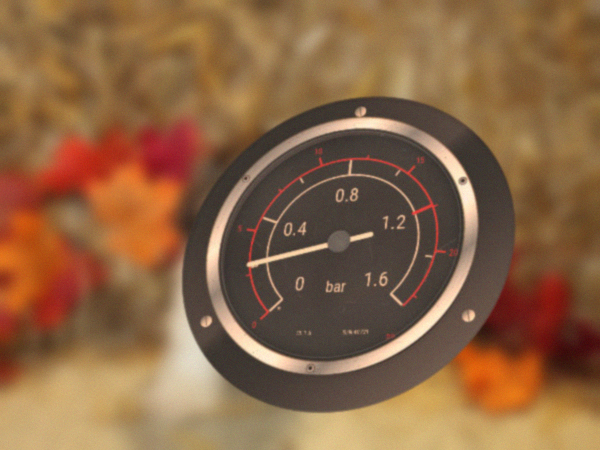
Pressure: {"value": 0.2, "unit": "bar"}
